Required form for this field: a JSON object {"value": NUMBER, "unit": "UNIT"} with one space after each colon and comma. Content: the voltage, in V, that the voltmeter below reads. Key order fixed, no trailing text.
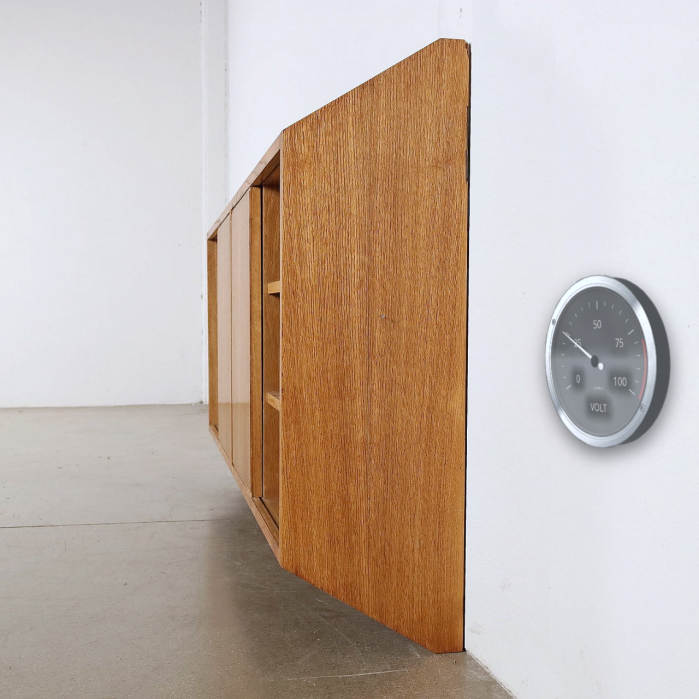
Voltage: {"value": 25, "unit": "V"}
